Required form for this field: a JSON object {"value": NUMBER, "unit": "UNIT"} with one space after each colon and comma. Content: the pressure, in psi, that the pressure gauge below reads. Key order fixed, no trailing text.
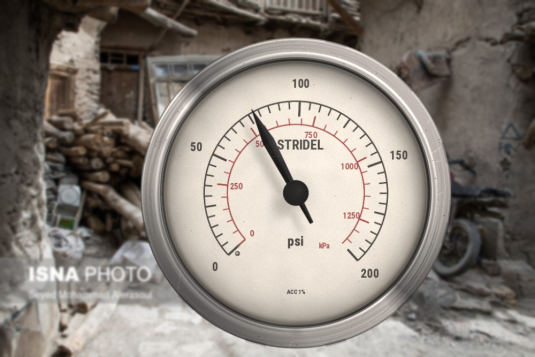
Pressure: {"value": 77.5, "unit": "psi"}
